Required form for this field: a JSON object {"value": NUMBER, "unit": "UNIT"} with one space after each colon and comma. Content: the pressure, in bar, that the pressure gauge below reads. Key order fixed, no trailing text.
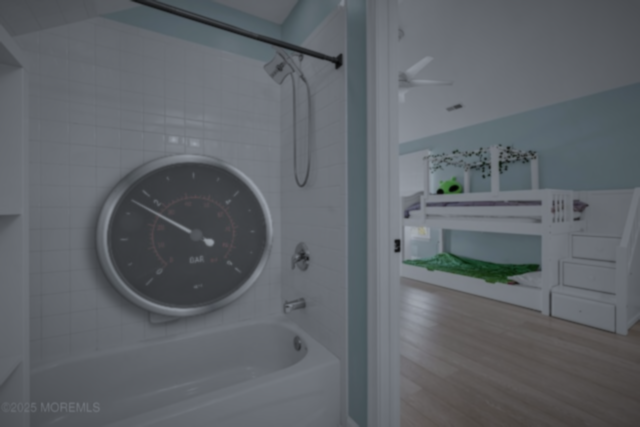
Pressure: {"value": 1.75, "unit": "bar"}
